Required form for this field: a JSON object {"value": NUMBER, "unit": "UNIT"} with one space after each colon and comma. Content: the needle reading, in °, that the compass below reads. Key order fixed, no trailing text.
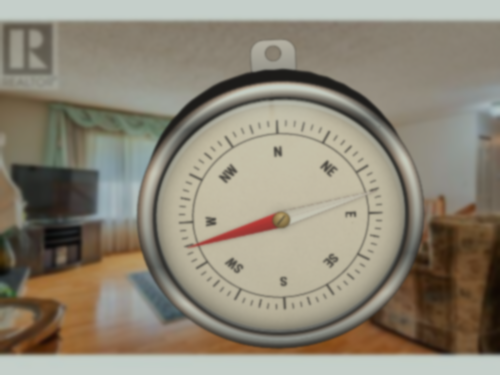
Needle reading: {"value": 255, "unit": "°"}
